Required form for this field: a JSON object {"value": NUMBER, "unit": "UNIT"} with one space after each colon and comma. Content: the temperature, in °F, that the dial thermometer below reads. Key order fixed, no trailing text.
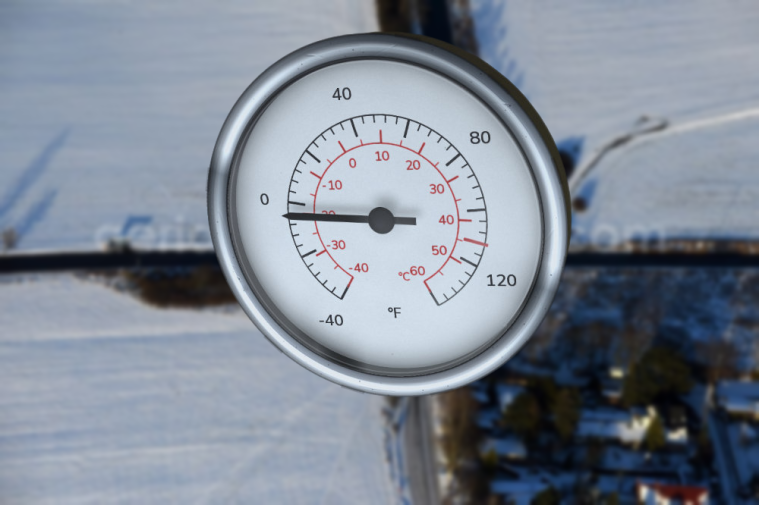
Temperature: {"value": -4, "unit": "°F"}
